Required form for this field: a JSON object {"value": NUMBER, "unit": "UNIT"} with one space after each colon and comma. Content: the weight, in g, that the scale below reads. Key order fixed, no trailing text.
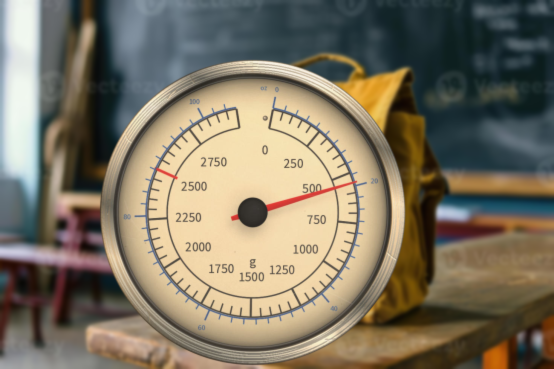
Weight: {"value": 550, "unit": "g"}
